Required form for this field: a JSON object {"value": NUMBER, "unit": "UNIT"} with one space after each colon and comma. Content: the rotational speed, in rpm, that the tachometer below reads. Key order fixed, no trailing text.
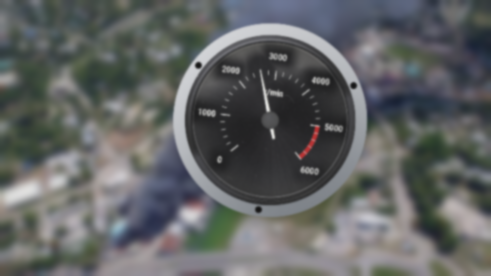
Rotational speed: {"value": 2600, "unit": "rpm"}
